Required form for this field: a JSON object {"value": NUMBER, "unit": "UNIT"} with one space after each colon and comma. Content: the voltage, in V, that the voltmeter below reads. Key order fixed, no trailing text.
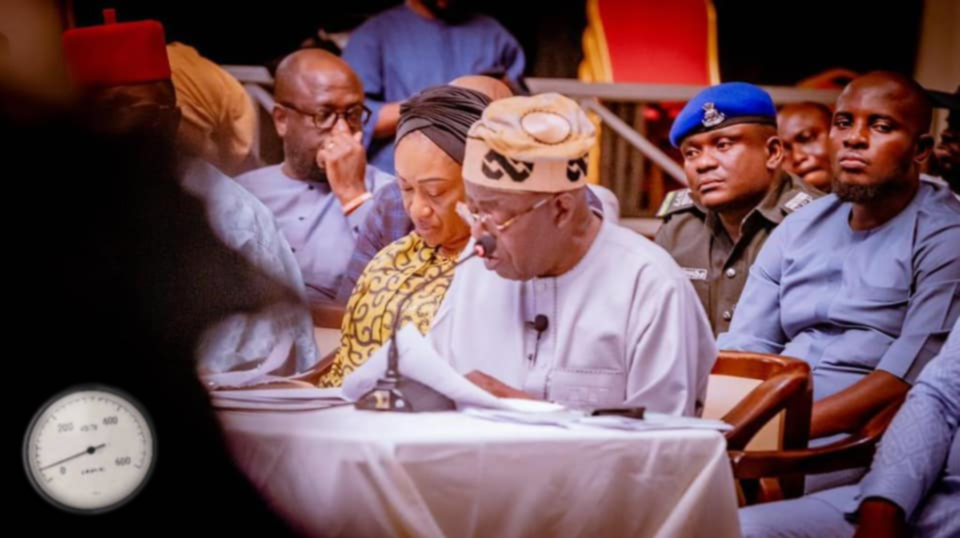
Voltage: {"value": 40, "unit": "V"}
